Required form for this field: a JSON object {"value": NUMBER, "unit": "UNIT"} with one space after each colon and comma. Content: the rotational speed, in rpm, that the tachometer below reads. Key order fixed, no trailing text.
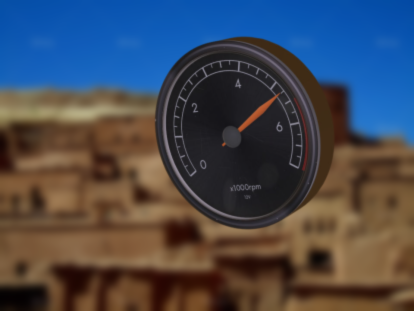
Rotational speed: {"value": 5250, "unit": "rpm"}
